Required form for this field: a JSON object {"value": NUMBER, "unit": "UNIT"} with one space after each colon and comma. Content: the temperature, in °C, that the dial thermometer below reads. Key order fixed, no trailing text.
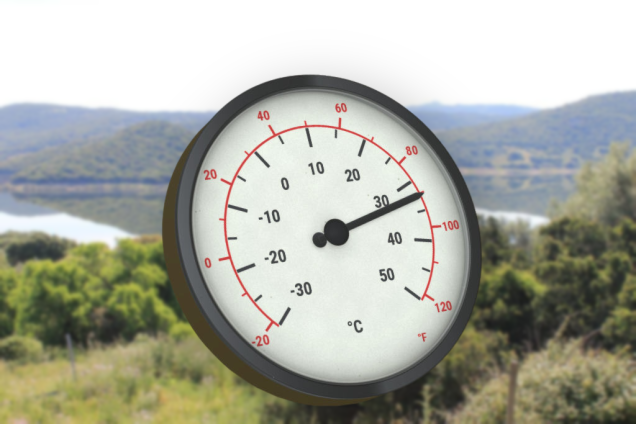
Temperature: {"value": 32.5, "unit": "°C"}
